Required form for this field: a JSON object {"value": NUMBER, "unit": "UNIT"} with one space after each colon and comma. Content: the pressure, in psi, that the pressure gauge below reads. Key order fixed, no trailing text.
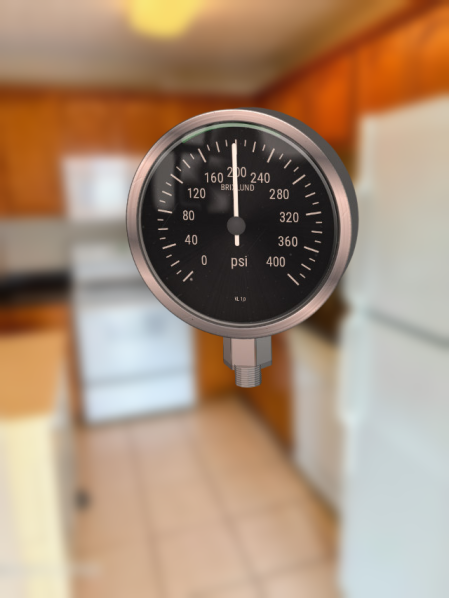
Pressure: {"value": 200, "unit": "psi"}
